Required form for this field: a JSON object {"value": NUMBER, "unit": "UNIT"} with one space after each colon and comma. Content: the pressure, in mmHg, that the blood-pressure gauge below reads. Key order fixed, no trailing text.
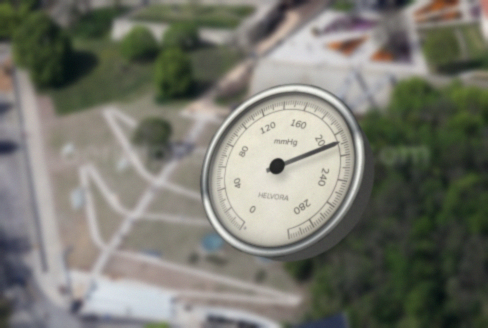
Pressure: {"value": 210, "unit": "mmHg"}
